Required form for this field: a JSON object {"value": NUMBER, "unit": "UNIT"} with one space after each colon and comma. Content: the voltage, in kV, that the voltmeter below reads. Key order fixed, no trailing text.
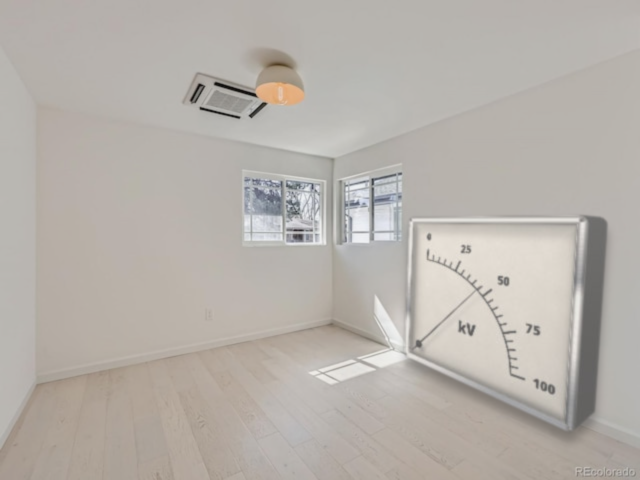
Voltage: {"value": 45, "unit": "kV"}
